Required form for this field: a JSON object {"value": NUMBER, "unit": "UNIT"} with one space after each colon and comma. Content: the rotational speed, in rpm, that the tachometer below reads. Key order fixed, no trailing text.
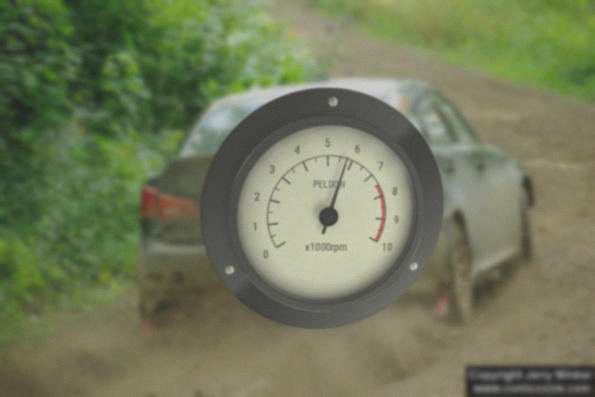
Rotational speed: {"value": 5750, "unit": "rpm"}
